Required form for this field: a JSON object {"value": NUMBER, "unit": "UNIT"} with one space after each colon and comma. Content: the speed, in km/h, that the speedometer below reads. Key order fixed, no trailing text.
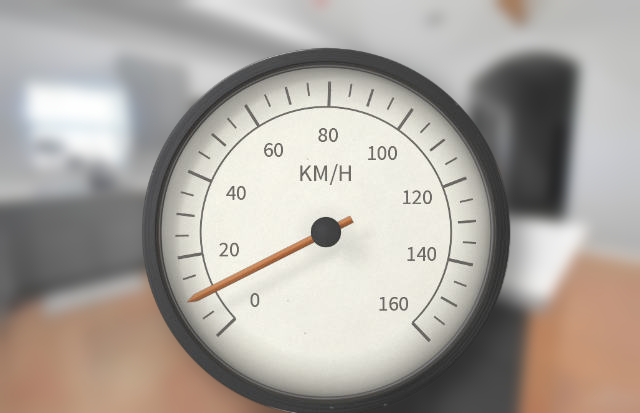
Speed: {"value": 10, "unit": "km/h"}
